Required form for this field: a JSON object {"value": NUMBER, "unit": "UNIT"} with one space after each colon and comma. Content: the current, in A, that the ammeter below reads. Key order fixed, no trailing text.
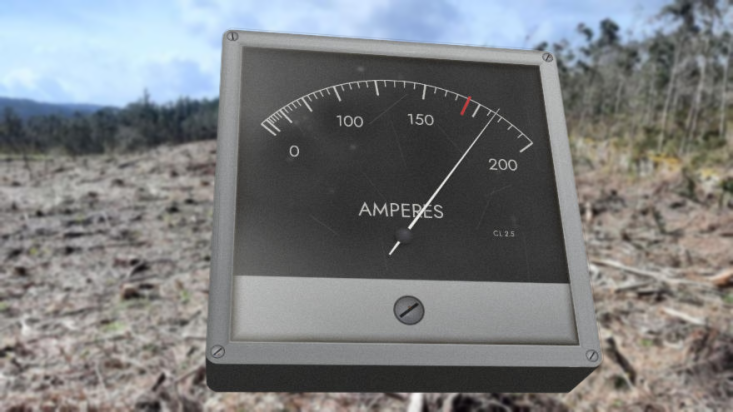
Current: {"value": 182.5, "unit": "A"}
